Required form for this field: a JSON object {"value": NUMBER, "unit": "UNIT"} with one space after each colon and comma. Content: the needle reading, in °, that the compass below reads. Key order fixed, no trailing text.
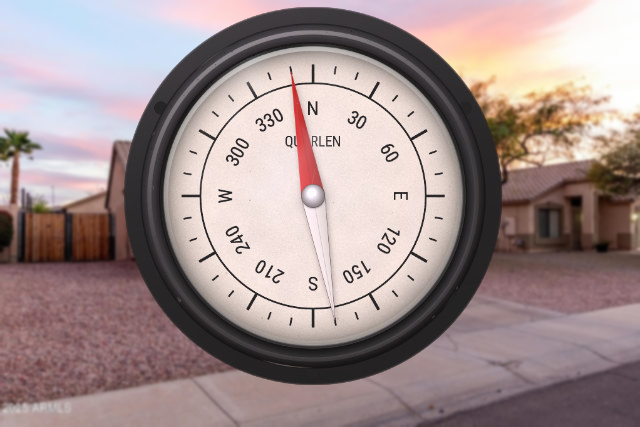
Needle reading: {"value": 350, "unit": "°"}
